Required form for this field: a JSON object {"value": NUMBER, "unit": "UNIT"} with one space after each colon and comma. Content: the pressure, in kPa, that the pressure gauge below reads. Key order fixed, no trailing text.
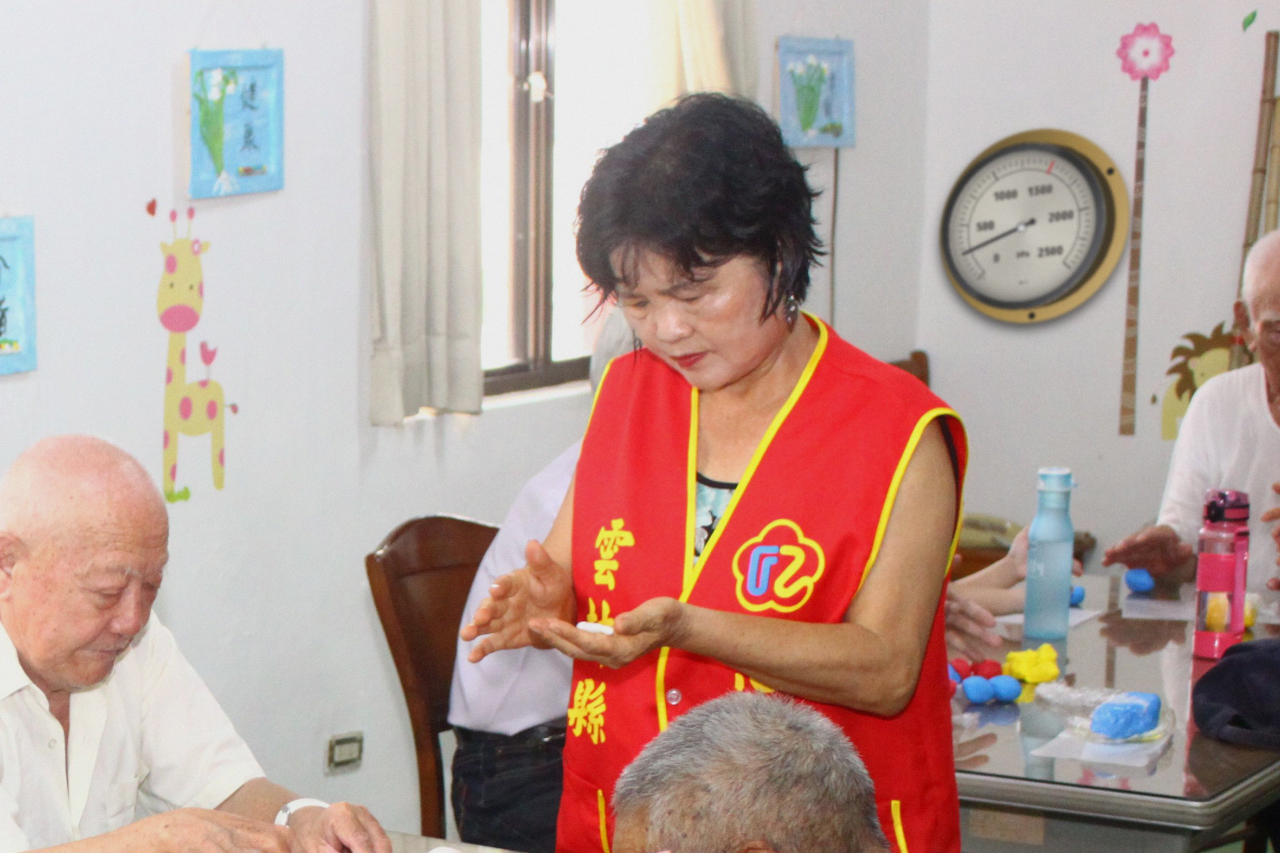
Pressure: {"value": 250, "unit": "kPa"}
